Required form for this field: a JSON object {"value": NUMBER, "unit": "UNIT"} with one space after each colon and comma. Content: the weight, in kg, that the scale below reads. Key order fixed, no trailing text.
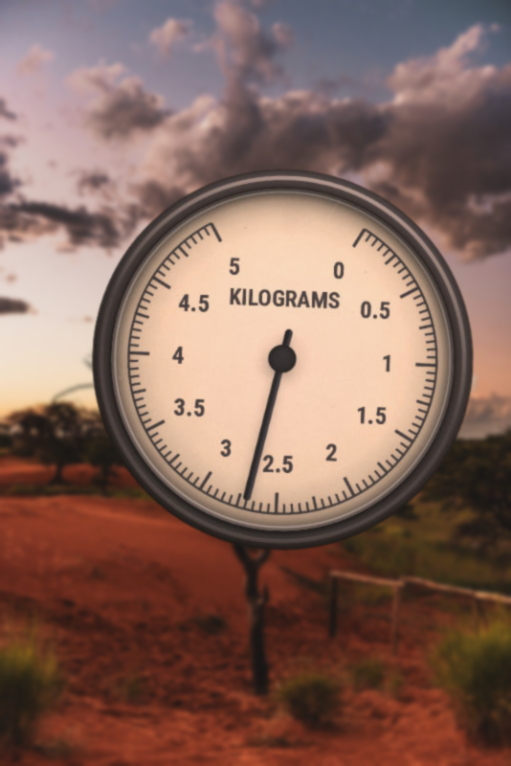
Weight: {"value": 2.7, "unit": "kg"}
